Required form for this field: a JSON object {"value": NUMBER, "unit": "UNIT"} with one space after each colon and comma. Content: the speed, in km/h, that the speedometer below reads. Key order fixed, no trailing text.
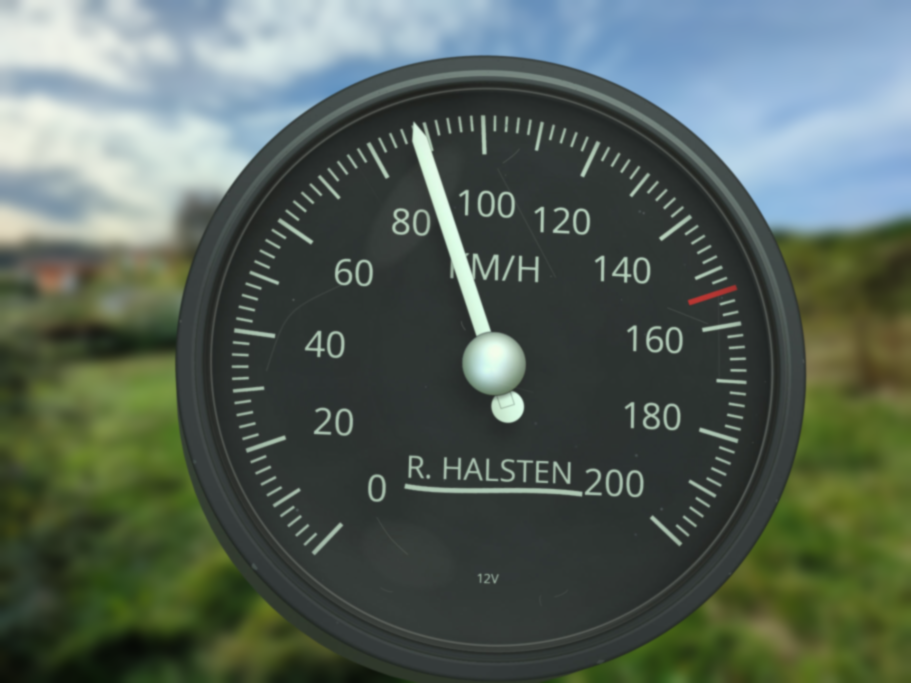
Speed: {"value": 88, "unit": "km/h"}
